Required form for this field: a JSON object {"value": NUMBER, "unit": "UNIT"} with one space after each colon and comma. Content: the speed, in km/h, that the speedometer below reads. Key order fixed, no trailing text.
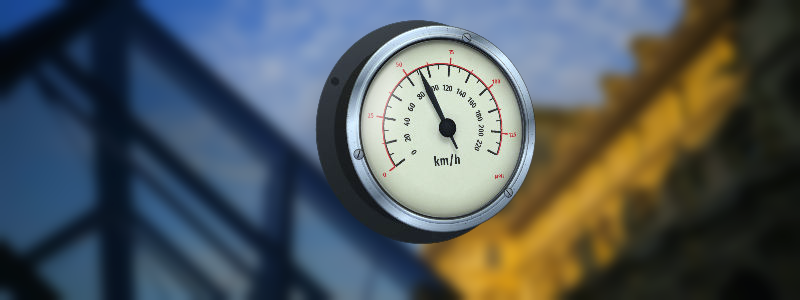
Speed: {"value": 90, "unit": "km/h"}
